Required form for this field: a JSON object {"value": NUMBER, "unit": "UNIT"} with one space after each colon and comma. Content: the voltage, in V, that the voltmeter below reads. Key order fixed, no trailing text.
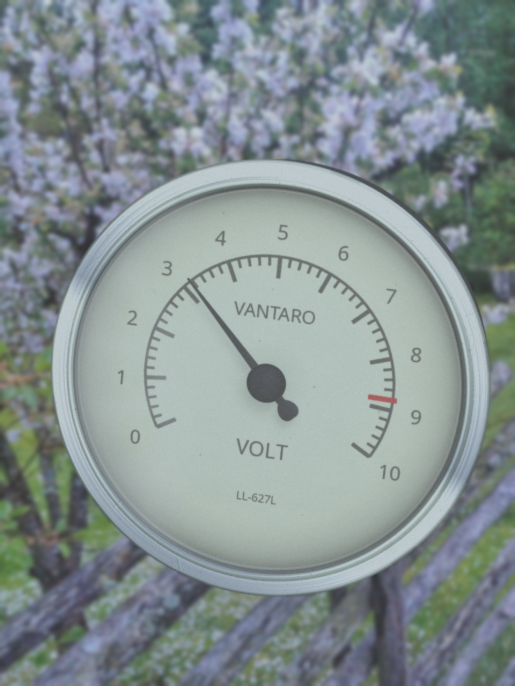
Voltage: {"value": 3.2, "unit": "V"}
